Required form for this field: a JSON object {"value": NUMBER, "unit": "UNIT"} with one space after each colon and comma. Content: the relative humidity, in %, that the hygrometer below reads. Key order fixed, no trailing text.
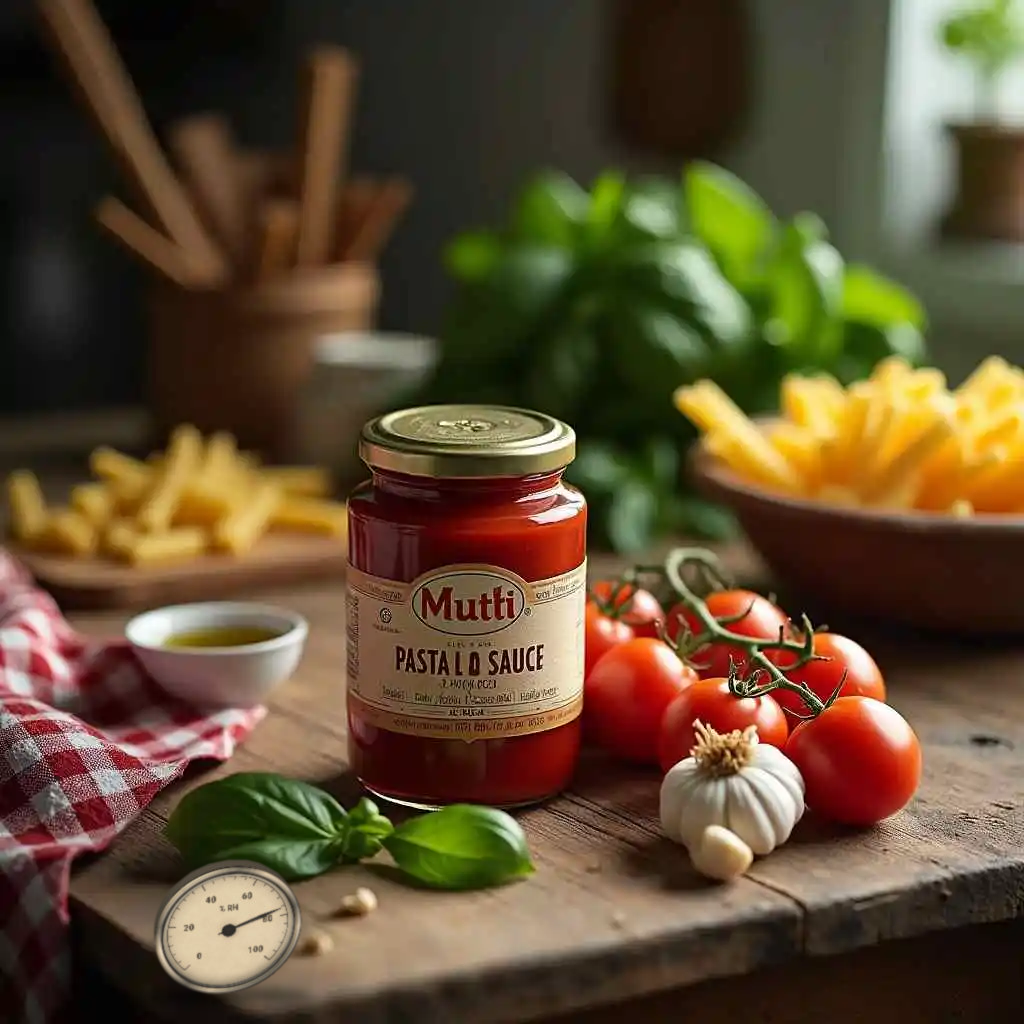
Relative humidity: {"value": 76, "unit": "%"}
